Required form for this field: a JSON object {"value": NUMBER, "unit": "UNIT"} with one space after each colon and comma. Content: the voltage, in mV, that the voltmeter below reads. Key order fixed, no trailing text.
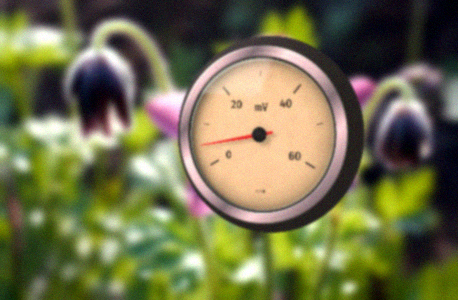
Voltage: {"value": 5, "unit": "mV"}
